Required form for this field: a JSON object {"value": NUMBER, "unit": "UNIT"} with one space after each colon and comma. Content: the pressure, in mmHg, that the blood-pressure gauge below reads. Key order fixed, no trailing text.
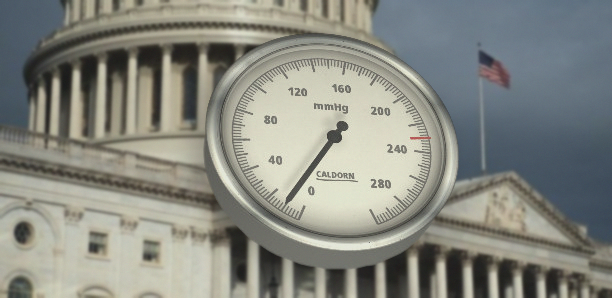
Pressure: {"value": 10, "unit": "mmHg"}
